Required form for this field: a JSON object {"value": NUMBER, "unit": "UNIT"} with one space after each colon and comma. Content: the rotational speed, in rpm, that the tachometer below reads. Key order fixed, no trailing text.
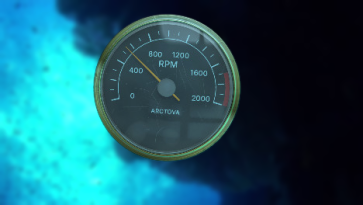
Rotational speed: {"value": 550, "unit": "rpm"}
